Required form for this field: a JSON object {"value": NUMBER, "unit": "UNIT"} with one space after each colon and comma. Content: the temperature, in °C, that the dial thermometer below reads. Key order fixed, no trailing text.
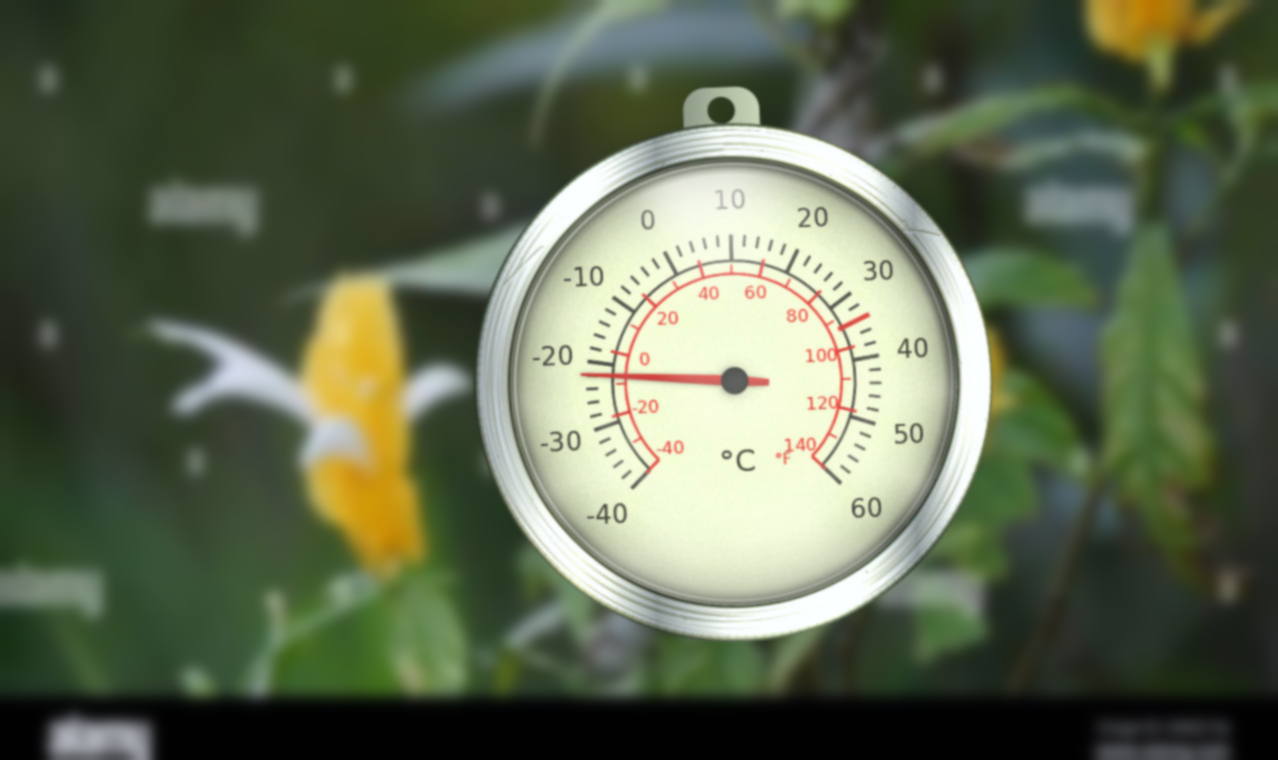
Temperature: {"value": -22, "unit": "°C"}
